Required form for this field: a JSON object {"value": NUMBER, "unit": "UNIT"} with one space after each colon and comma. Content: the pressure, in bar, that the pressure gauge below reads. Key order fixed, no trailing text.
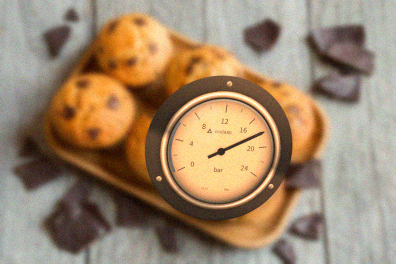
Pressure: {"value": 18, "unit": "bar"}
